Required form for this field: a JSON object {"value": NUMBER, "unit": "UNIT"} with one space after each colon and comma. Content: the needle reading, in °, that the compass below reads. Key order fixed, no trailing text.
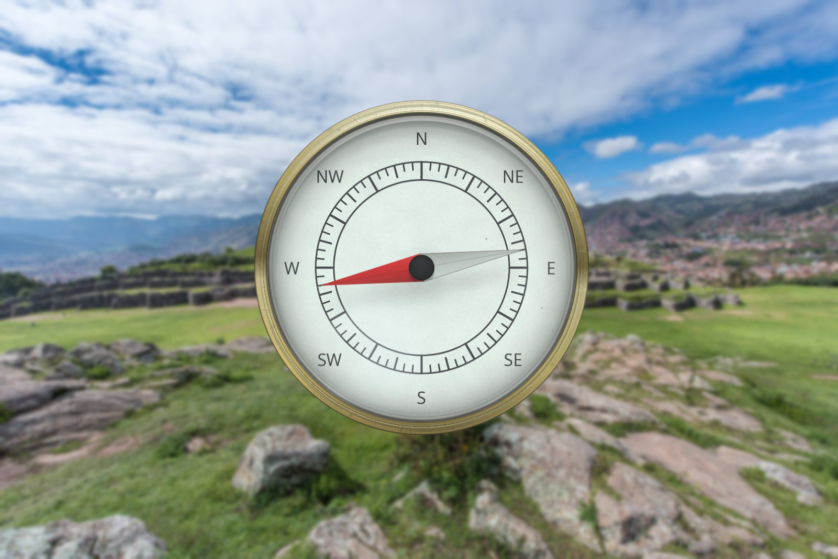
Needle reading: {"value": 260, "unit": "°"}
